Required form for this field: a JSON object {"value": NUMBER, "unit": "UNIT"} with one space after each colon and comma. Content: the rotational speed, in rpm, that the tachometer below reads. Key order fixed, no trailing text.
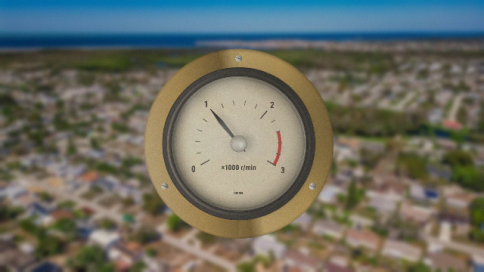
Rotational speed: {"value": 1000, "unit": "rpm"}
